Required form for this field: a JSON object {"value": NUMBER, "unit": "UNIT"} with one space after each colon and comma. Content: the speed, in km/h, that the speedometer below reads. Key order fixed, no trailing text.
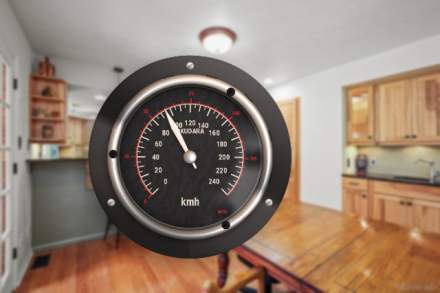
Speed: {"value": 95, "unit": "km/h"}
